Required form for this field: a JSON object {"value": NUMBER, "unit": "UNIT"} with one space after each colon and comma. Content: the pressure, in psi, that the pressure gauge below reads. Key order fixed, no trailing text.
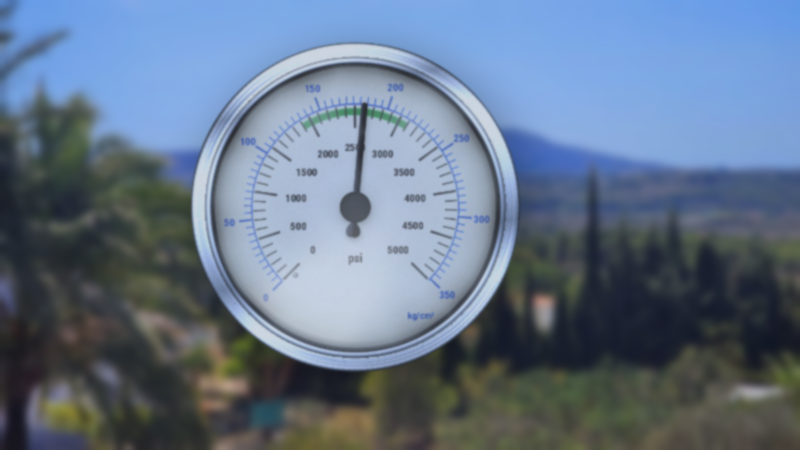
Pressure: {"value": 2600, "unit": "psi"}
